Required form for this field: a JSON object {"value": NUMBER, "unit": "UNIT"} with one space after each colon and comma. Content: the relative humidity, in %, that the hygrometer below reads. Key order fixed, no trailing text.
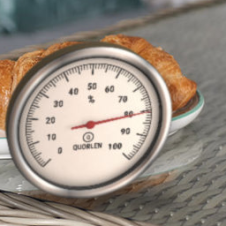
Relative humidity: {"value": 80, "unit": "%"}
